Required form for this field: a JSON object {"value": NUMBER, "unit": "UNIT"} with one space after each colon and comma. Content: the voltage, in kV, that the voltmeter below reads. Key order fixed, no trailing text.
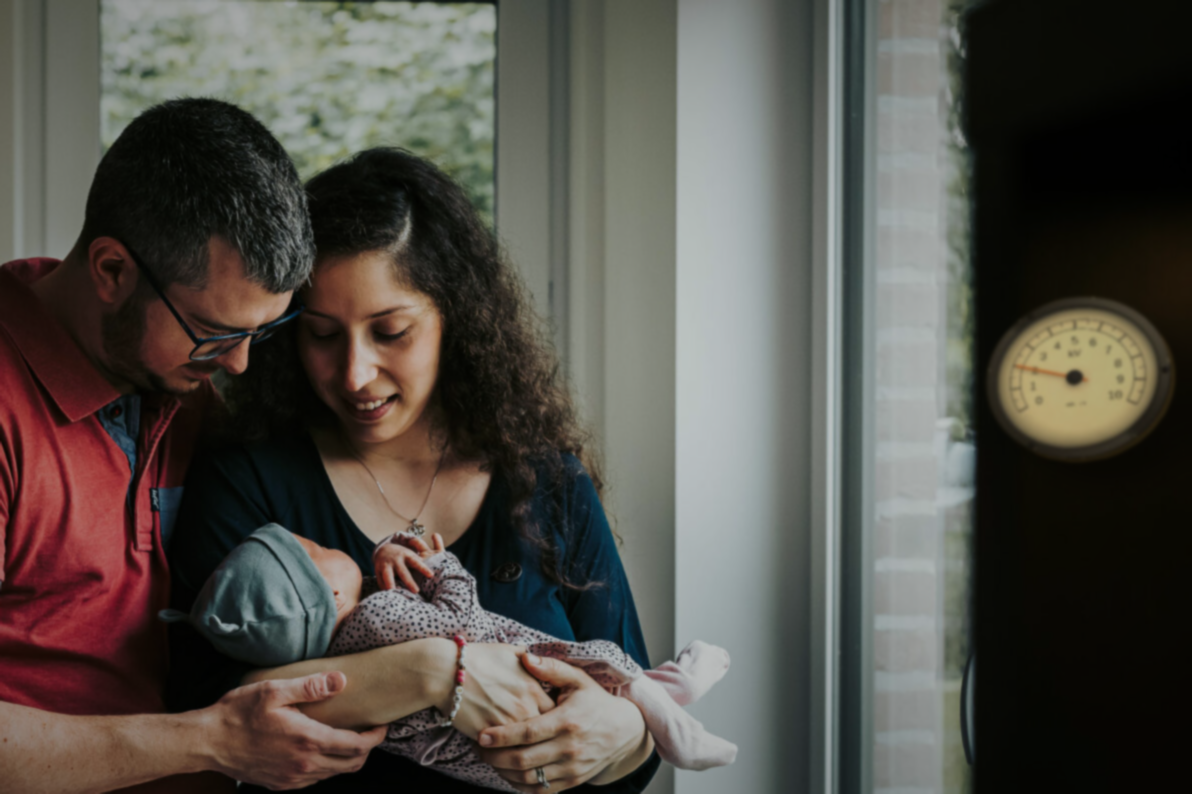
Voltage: {"value": 2, "unit": "kV"}
